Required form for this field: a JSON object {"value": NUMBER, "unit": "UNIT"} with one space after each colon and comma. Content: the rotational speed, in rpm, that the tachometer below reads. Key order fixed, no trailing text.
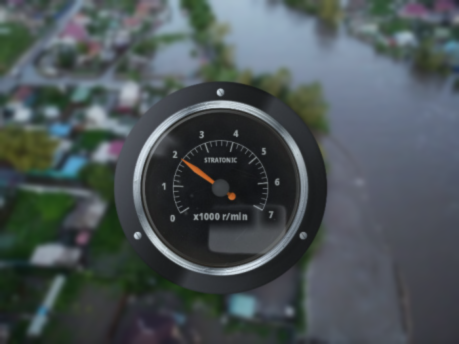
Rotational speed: {"value": 2000, "unit": "rpm"}
